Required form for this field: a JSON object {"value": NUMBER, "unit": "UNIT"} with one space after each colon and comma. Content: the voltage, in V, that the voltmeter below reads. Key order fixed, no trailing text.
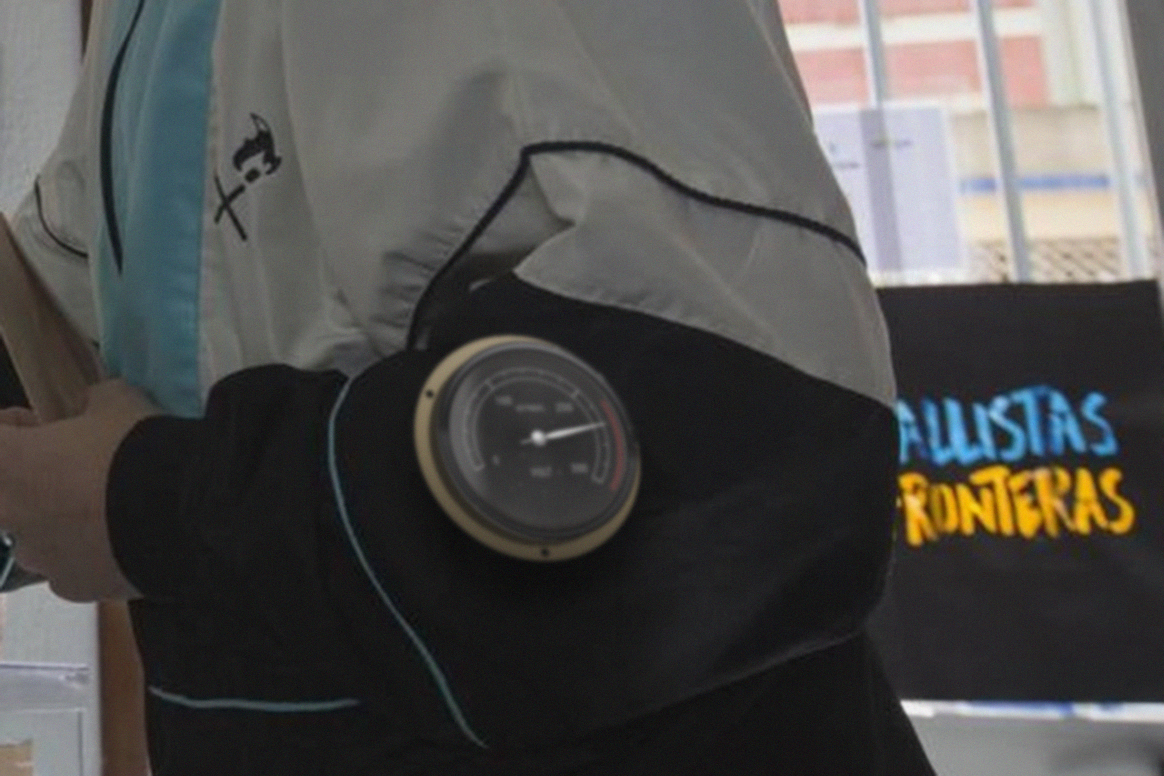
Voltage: {"value": 240, "unit": "V"}
